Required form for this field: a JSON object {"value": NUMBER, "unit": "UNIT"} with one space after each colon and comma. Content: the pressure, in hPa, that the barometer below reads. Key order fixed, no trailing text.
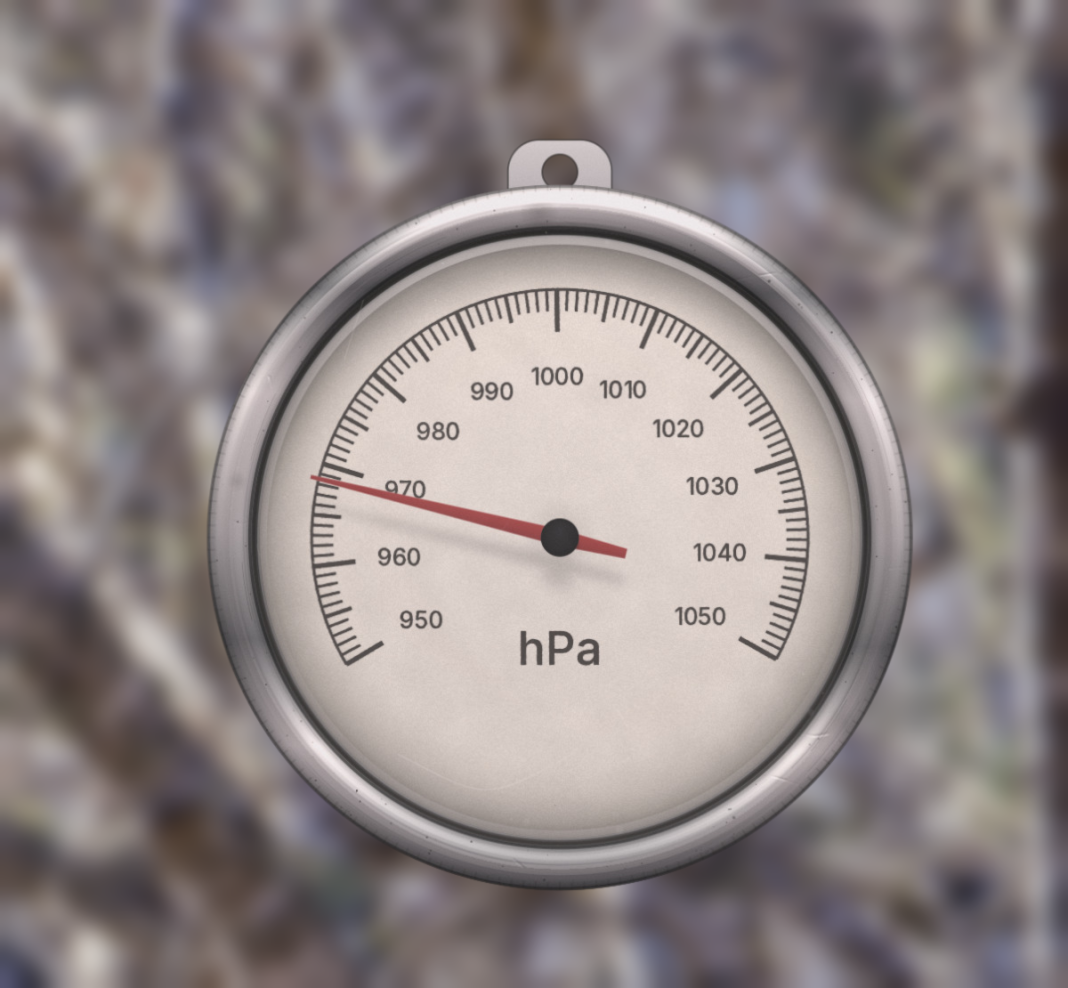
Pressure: {"value": 968.5, "unit": "hPa"}
